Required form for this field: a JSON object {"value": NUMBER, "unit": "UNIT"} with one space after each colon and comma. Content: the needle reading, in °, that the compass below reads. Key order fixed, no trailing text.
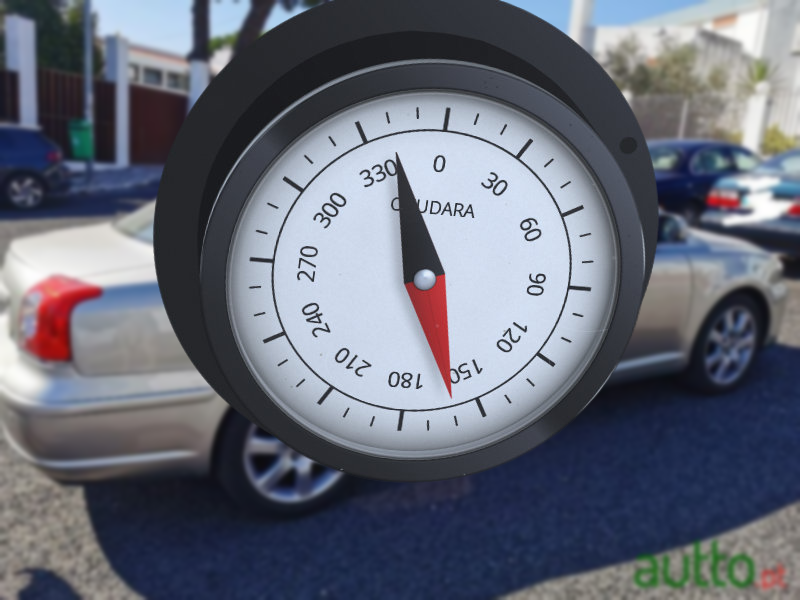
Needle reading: {"value": 160, "unit": "°"}
